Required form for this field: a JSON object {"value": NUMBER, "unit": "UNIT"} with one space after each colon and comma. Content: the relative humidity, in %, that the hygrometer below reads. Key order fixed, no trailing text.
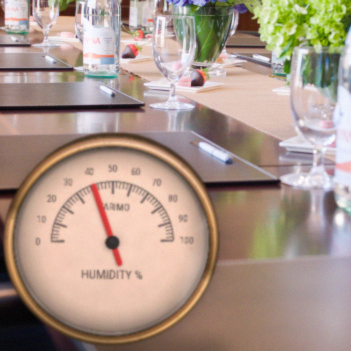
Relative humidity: {"value": 40, "unit": "%"}
